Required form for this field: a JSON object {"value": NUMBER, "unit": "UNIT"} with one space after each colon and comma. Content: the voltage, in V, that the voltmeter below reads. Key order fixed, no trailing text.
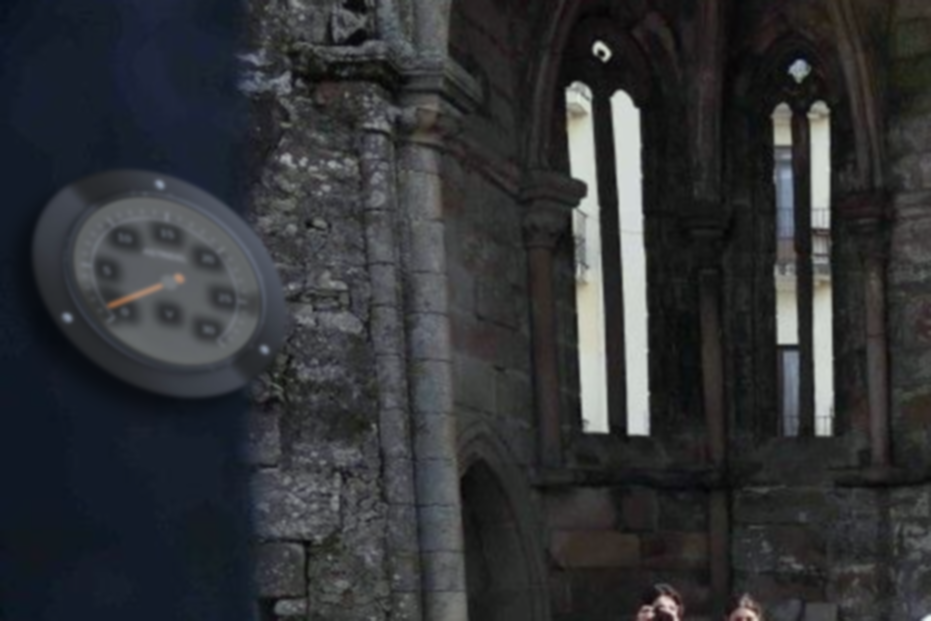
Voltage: {"value": 1, "unit": "V"}
